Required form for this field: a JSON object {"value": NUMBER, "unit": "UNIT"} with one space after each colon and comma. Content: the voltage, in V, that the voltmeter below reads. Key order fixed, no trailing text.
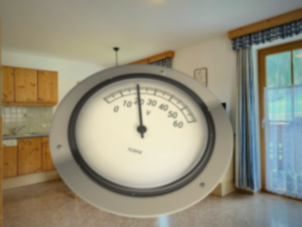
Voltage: {"value": 20, "unit": "V"}
